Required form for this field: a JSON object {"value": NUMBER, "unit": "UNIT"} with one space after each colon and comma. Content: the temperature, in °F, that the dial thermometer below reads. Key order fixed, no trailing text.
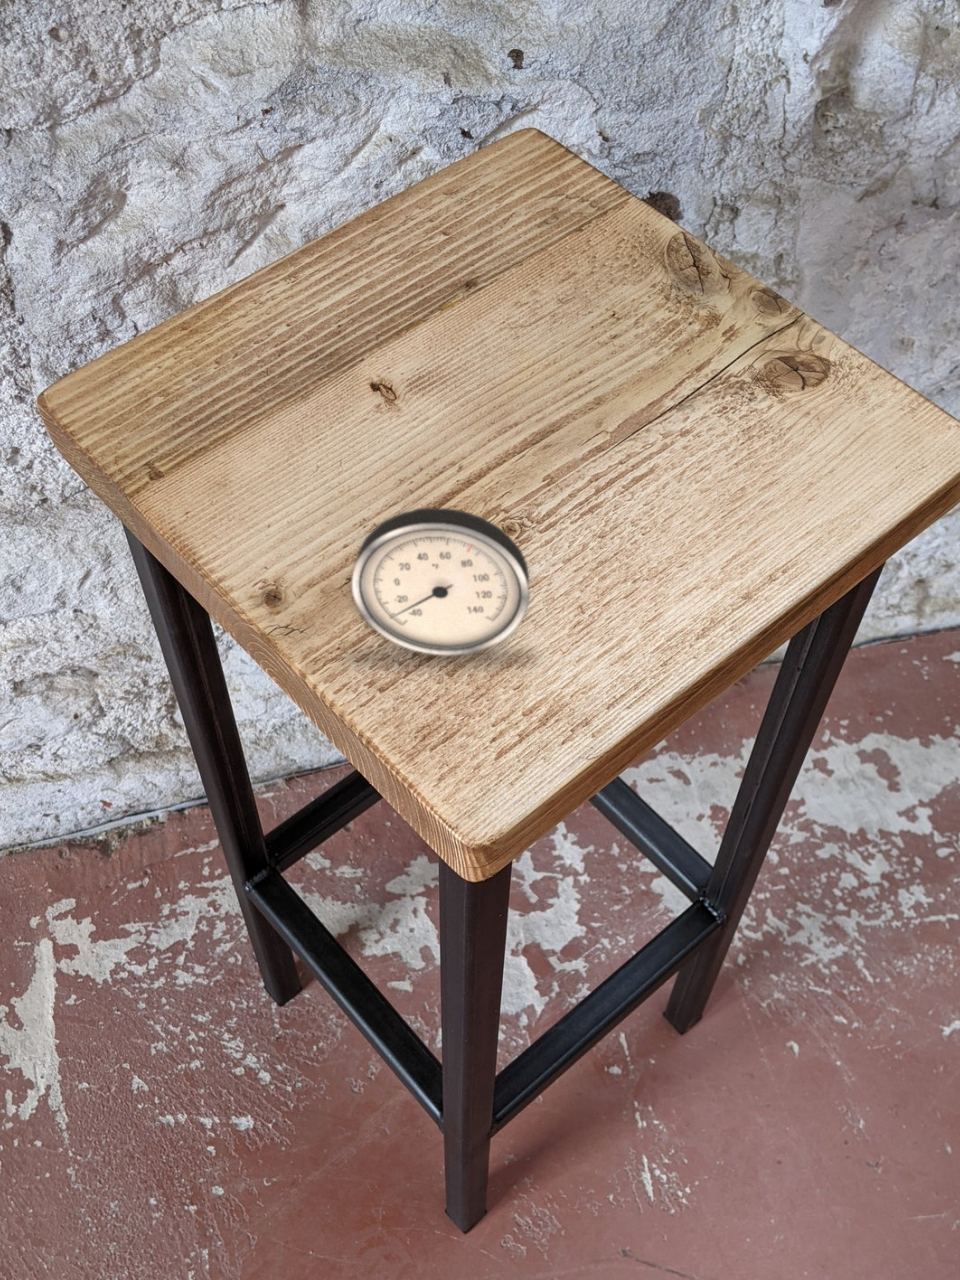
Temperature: {"value": -30, "unit": "°F"}
